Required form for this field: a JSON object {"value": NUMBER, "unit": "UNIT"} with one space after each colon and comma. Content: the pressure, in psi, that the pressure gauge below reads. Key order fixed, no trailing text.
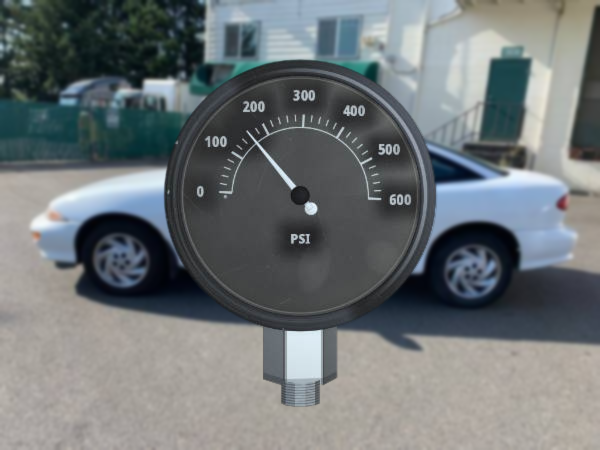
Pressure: {"value": 160, "unit": "psi"}
